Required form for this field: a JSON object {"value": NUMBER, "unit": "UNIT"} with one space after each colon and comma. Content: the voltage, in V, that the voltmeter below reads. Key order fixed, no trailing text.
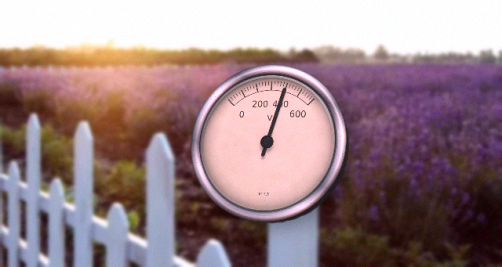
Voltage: {"value": 400, "unit": "V"}
